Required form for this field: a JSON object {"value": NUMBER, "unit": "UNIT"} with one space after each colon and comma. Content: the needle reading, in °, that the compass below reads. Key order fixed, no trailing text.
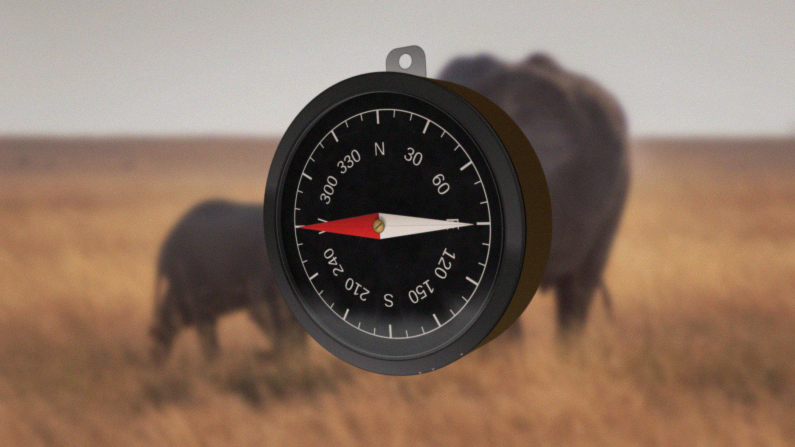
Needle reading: {"value": 270, "unit": "°"}
